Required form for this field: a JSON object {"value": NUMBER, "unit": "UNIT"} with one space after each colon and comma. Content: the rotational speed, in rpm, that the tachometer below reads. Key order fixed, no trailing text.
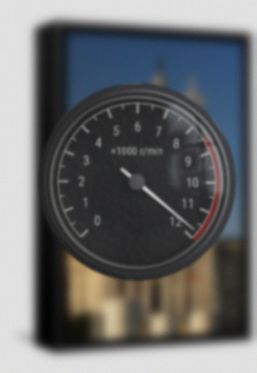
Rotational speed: {"value": 11750, "unit": "rpm"}
